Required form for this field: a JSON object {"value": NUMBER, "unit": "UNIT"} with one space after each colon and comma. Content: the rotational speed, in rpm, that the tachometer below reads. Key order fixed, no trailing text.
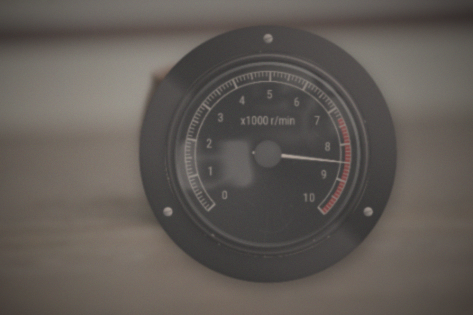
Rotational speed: {"value": 8500, "unit": "rpm"}
